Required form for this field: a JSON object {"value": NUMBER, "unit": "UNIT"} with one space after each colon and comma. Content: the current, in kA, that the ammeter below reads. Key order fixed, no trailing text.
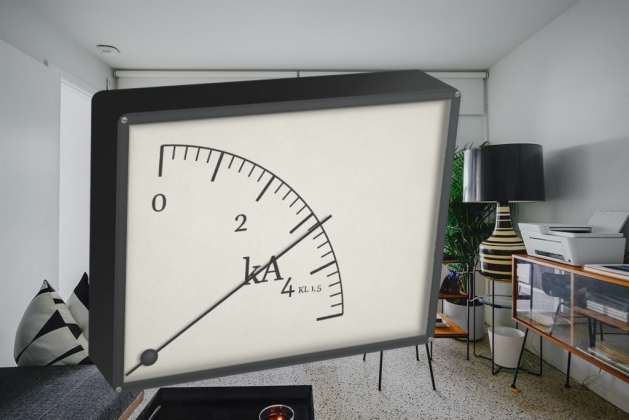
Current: {"value": 3.2, "unit": "kA"}
